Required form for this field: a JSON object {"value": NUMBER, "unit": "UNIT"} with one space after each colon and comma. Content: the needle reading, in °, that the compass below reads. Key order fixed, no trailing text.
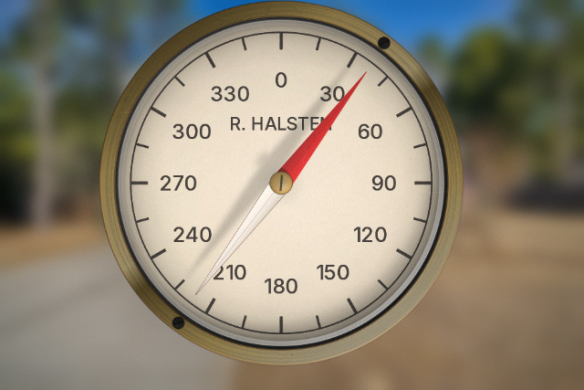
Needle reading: {"value": 37.5, "unit": "°"}
